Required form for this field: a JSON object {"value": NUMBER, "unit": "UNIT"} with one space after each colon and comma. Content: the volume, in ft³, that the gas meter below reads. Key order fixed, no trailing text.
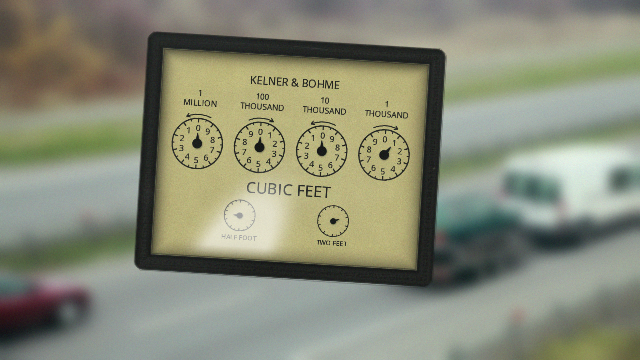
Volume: {"value": 100, "unit": "ft³"}
